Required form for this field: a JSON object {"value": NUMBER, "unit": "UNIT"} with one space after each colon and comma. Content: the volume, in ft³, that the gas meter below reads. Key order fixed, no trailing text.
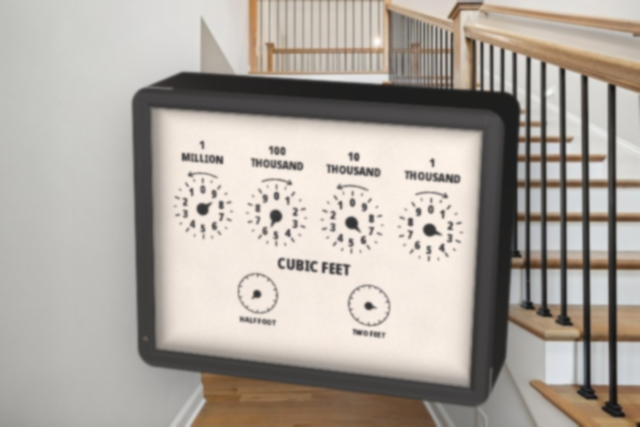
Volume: {"value": 856300, "unit": "ft³"}
